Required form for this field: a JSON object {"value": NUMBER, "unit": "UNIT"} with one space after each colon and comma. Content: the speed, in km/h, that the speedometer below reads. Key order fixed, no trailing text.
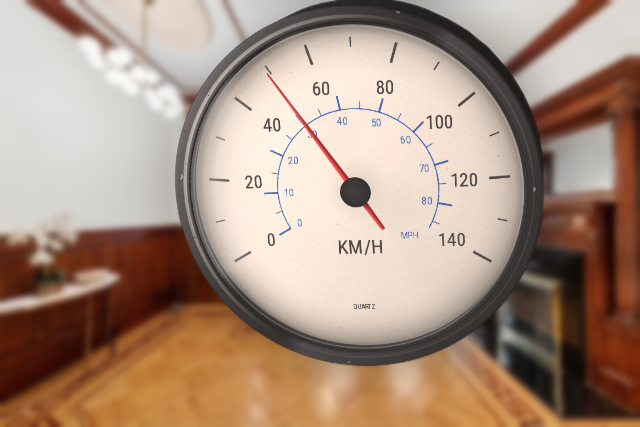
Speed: {"value": 50, "unit": "km/h"}
